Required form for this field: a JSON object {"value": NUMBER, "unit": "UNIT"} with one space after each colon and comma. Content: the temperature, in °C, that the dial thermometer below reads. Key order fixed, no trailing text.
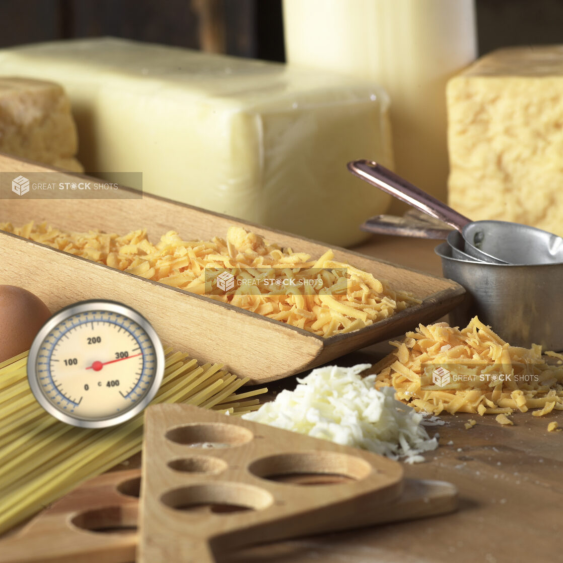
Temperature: {"value": 310, "unit": "°C"}
